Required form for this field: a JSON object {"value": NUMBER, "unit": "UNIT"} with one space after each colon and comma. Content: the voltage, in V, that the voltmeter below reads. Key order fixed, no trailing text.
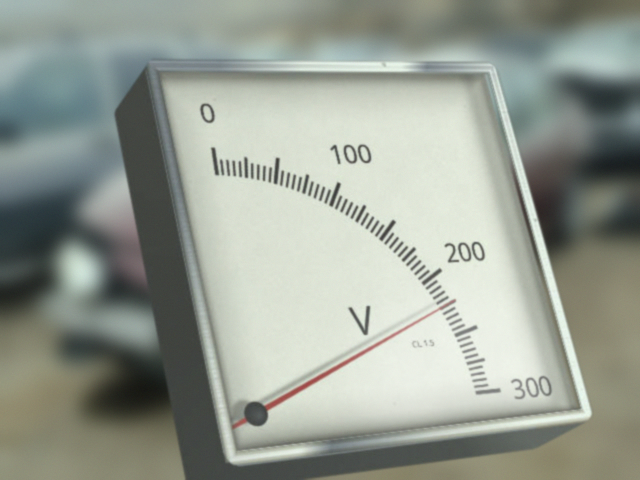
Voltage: {"value": 225, "unit": "V"}
